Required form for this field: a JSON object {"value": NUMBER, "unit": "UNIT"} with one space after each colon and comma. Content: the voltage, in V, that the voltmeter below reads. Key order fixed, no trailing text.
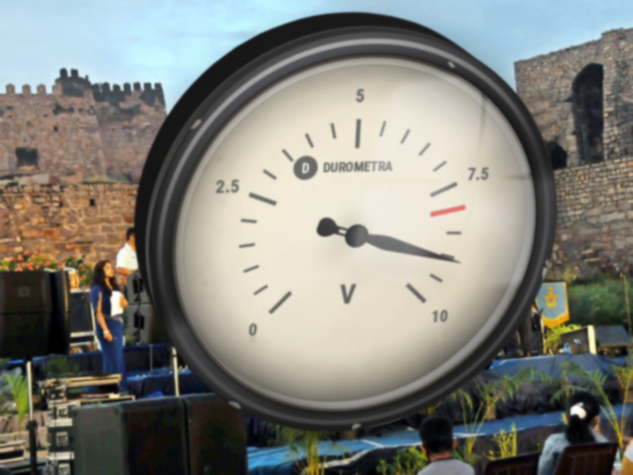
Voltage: {"value": 9, "unit": "V"}
